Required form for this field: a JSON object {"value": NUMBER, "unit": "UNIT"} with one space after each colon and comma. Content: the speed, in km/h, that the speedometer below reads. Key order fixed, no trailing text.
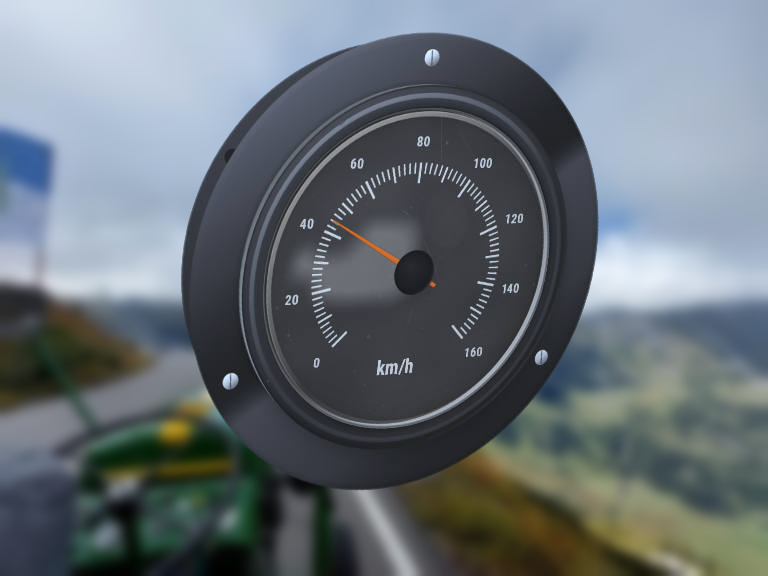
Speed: {"value": 44, "unit": "km/h"}
